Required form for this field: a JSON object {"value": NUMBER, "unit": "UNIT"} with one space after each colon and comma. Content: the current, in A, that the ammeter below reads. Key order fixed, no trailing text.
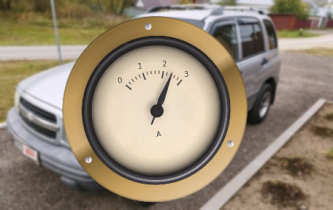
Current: {"value": 2.4, "unit": "A"}
